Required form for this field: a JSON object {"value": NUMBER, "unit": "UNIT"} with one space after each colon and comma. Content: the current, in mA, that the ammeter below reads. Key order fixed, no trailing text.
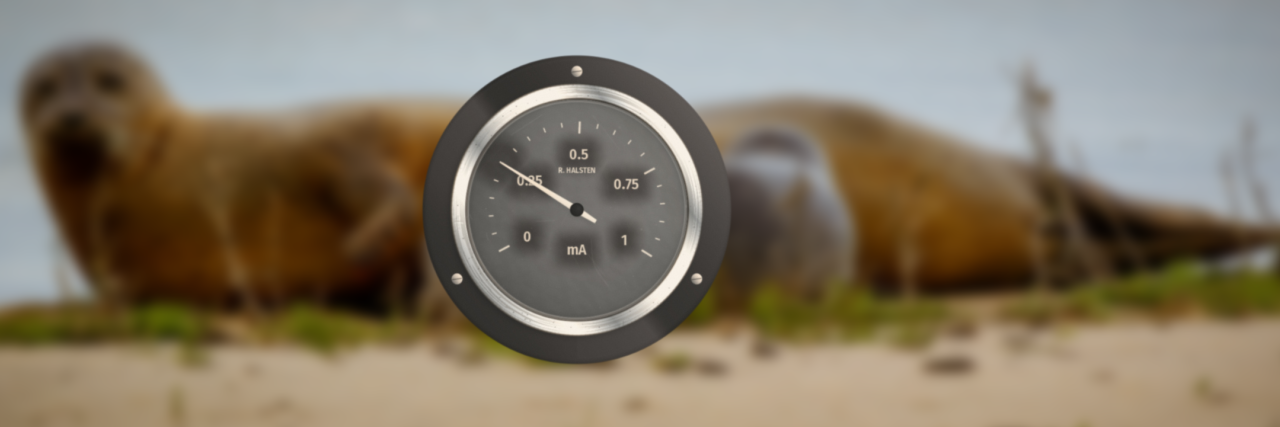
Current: {"value": 0.25, "unit": "mA"}
